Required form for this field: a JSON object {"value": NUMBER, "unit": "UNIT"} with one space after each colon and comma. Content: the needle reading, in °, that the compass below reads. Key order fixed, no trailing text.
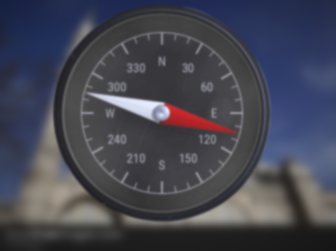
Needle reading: {"value": 105, "unit": "°"}
